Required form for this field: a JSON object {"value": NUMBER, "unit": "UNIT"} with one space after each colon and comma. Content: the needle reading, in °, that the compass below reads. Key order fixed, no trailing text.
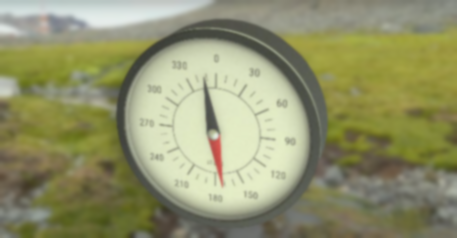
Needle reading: {"value": 170, "unit": "°"}
